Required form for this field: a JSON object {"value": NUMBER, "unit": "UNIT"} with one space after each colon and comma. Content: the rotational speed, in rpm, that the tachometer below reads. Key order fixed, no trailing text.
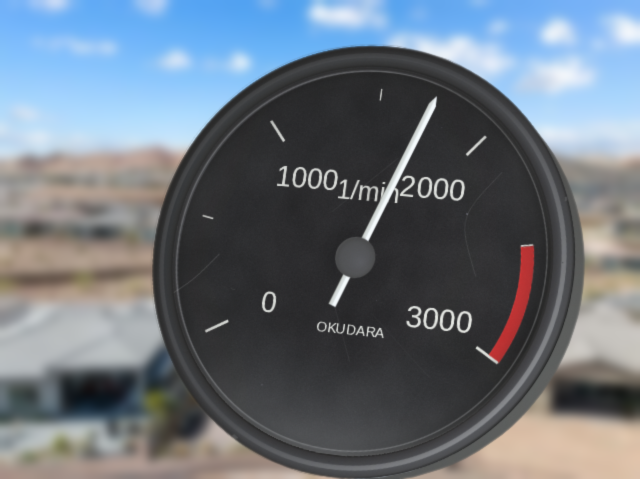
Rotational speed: {"value": 1750, "unit": "rpm"}
